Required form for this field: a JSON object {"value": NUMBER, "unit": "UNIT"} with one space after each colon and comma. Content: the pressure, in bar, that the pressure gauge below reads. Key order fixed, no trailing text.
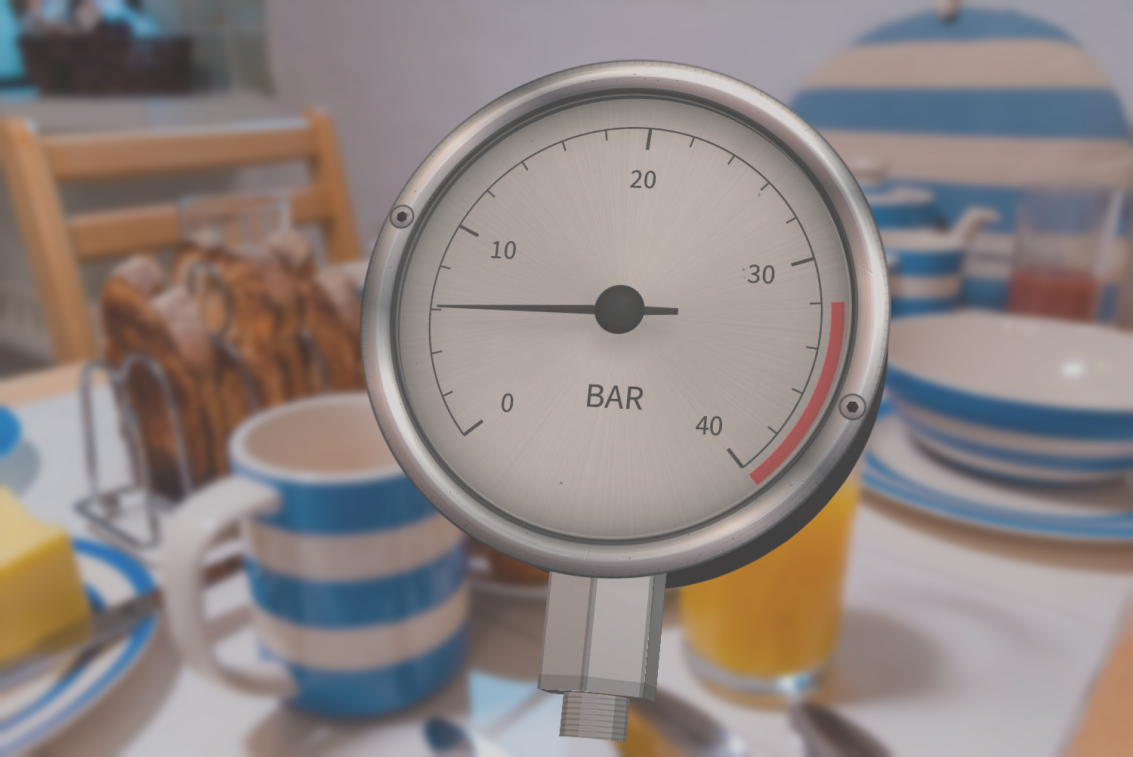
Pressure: {"value": 6, "unit": "bar"}
